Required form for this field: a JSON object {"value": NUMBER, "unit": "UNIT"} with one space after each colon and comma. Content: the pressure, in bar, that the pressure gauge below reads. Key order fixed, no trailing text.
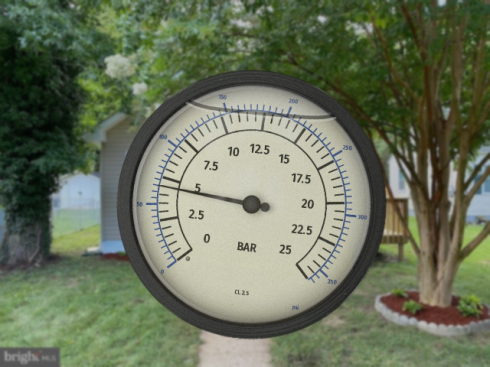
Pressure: {"value": 4.5, "unit": "bar"}
